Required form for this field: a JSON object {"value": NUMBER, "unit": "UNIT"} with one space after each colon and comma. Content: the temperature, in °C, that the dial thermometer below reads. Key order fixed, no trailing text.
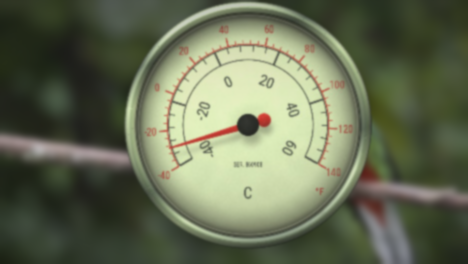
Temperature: {"value": -34, "unit": "°C"}
